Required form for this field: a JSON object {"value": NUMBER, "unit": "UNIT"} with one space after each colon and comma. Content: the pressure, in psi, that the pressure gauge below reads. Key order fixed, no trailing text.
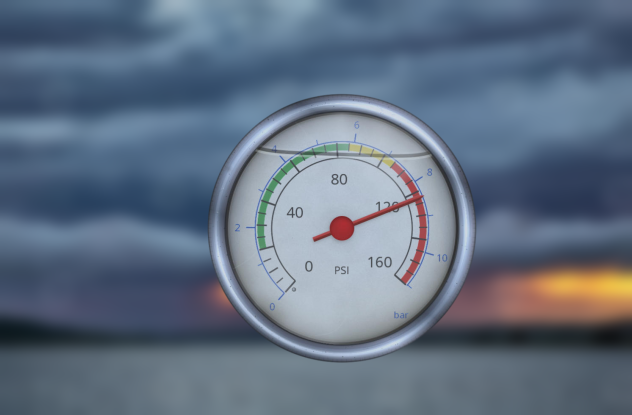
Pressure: {"value": 122.5, "unit": "psi"}
